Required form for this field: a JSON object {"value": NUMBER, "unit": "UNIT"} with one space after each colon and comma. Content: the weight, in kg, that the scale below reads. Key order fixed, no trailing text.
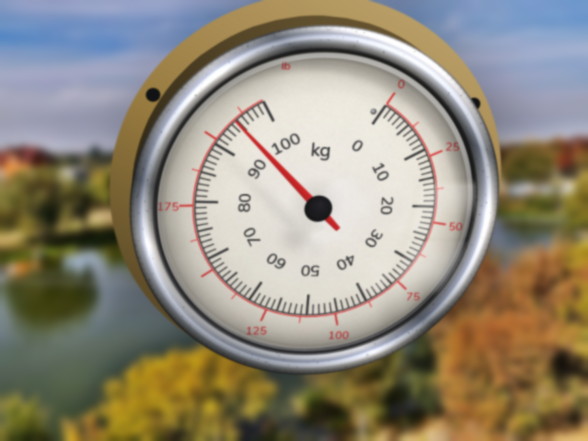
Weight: {"value": 95, "unit": "kg"}
